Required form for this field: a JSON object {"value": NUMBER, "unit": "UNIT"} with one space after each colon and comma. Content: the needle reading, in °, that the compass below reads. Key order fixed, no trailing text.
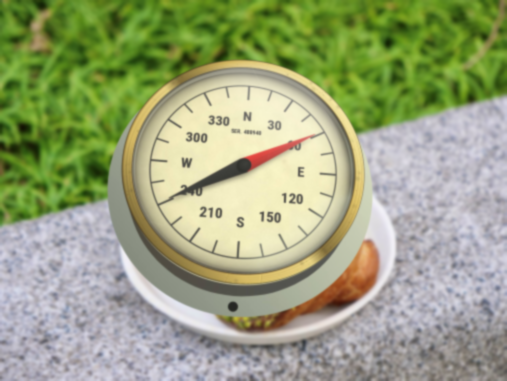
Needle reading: {"value": 60, "unit": "°"}
